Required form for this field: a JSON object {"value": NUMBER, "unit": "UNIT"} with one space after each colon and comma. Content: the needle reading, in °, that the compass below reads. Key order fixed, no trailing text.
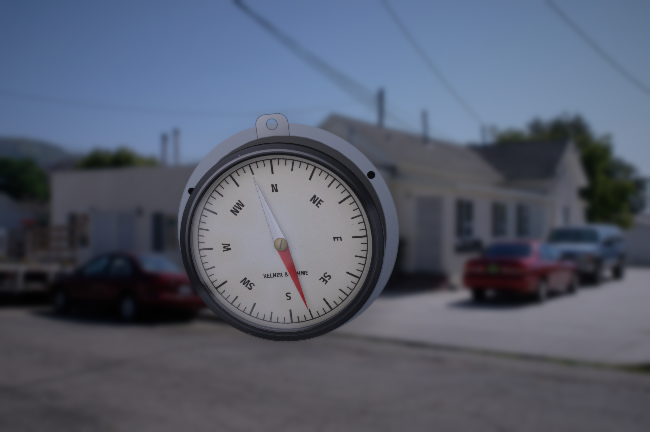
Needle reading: {"value": 165, "unit": "°"}
